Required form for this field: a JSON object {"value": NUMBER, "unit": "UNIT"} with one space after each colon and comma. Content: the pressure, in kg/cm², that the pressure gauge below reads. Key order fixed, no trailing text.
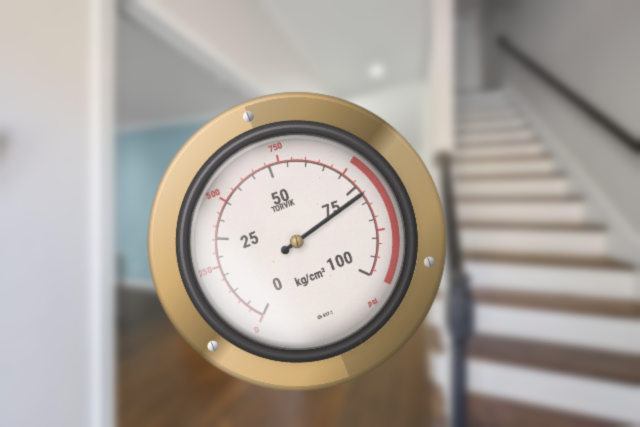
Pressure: {"value": 77.5, "unit": "kg/cm²"}
